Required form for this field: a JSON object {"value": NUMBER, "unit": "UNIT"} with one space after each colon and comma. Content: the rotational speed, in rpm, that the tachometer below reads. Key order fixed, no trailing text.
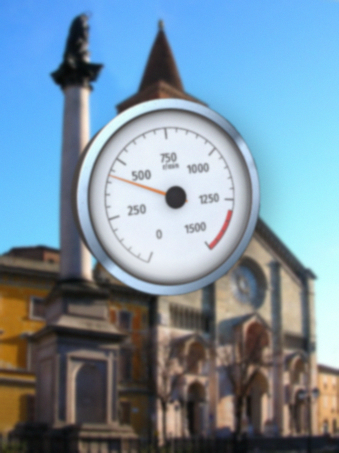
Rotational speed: {"value": 425, "unit": "rpm"}
